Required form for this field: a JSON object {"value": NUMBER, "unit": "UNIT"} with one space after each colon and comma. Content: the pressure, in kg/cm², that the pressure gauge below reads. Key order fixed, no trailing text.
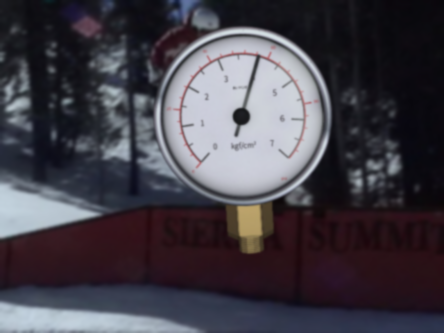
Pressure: {"value": 4, "unit": "kg/cm²"}
